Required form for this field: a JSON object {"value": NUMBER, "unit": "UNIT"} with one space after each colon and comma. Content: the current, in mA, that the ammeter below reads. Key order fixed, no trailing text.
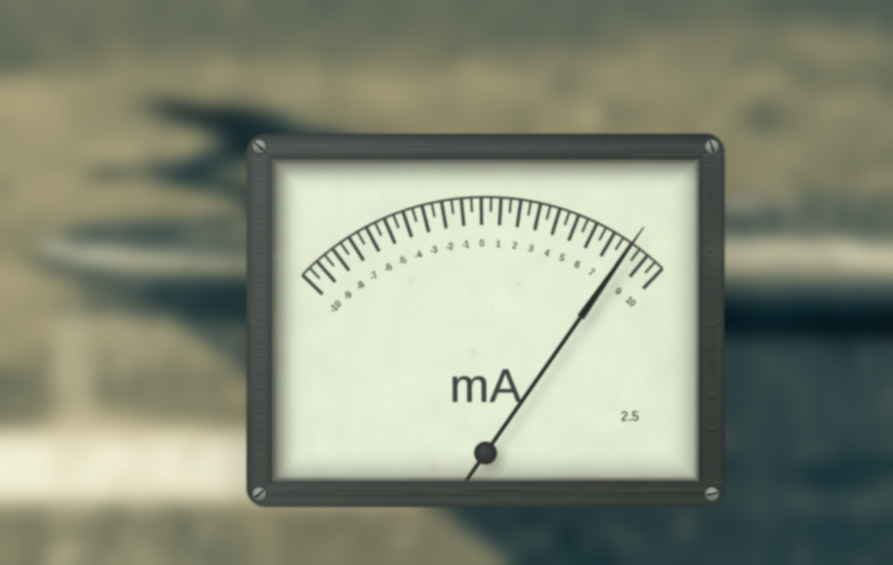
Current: {"value": 8, "unit": "mA"}
